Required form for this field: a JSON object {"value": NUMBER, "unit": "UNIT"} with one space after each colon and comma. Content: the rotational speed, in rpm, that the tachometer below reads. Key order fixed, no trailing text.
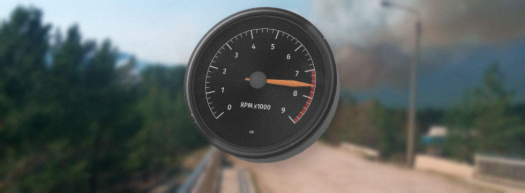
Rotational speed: {"value": 7600, "unit": "rpm"}
